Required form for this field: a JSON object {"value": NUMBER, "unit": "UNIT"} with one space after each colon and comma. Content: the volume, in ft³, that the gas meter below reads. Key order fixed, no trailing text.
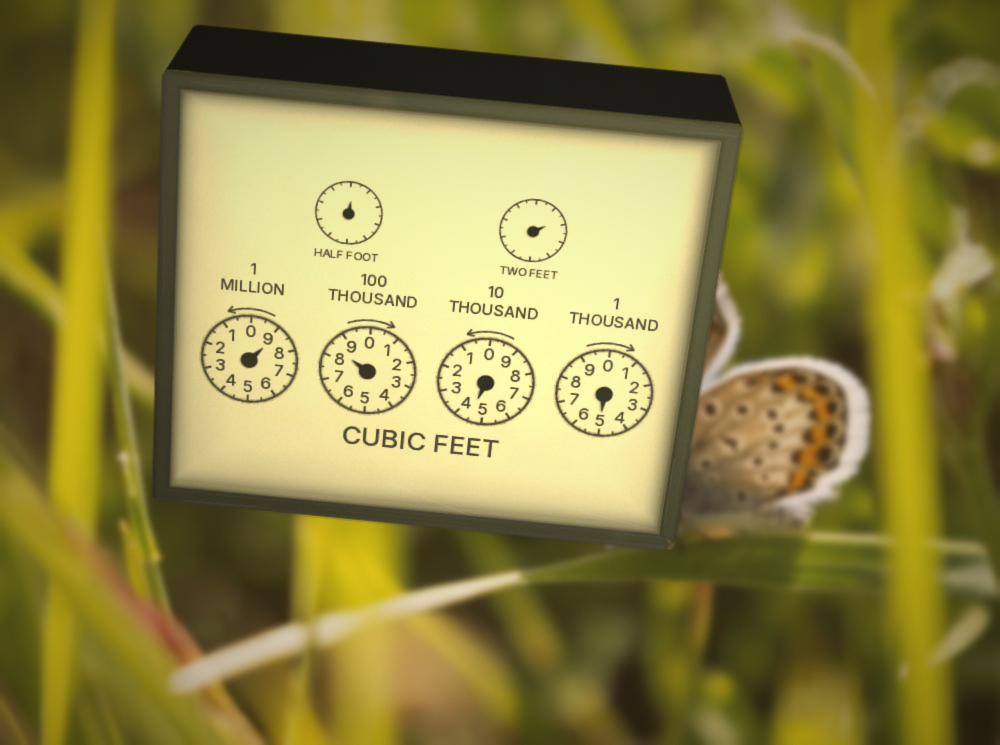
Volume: {"value": 884500, "unit": "ft³"}
